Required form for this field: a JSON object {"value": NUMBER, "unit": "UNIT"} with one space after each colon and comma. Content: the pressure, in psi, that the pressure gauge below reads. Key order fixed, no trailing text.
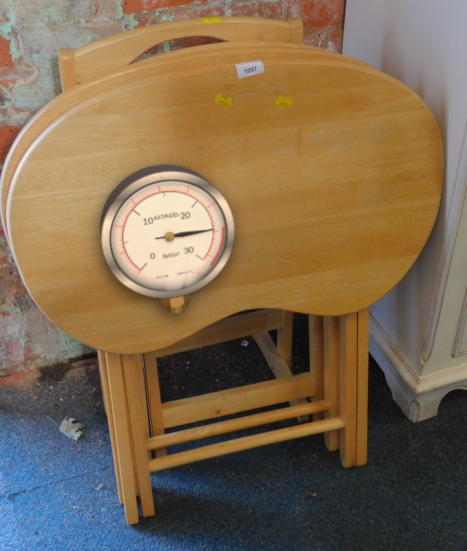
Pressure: {"value": 25, "unit": "psi"}
